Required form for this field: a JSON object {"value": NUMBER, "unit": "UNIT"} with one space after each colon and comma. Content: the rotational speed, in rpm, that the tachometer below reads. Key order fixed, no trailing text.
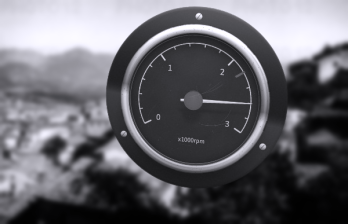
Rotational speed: {"value": 2600, "unit": "rpm"}
